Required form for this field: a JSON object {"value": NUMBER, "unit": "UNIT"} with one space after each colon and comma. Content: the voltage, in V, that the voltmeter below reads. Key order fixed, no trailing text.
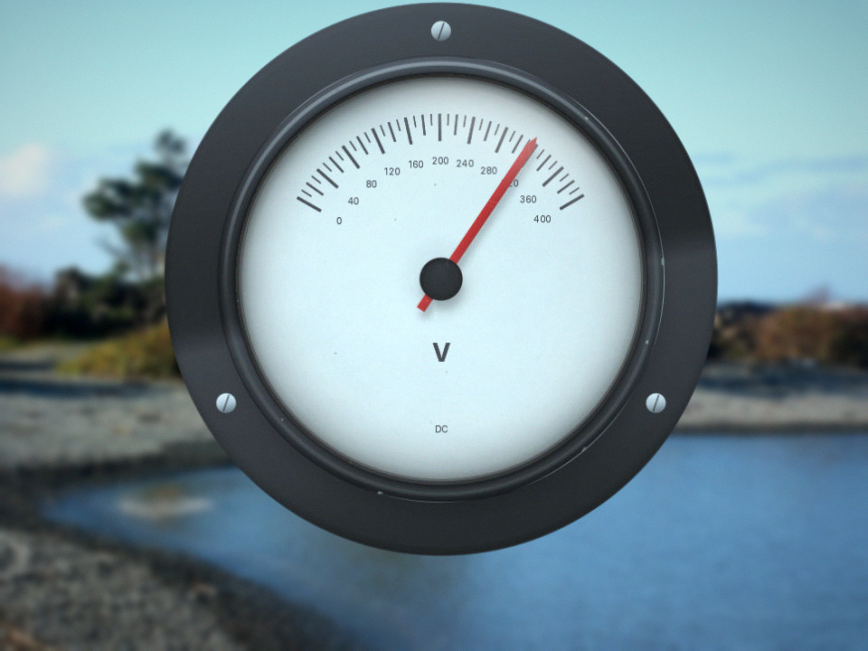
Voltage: {"value": 315, "unit": "V"}
